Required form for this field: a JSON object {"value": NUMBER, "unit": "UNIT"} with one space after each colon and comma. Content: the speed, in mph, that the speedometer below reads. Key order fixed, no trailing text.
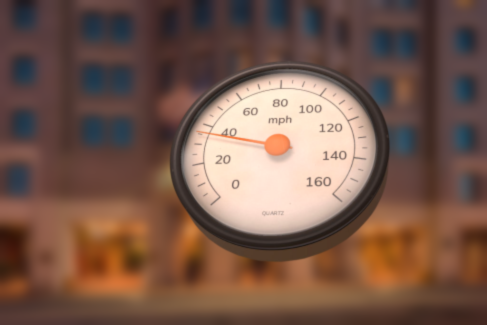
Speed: {"value": 35, "unit": "mph"}
